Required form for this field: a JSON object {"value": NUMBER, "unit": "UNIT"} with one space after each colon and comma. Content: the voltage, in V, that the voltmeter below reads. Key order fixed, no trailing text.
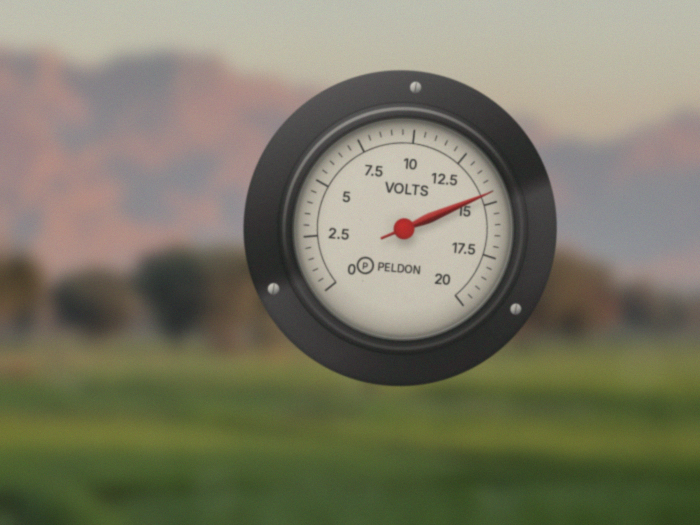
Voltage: {"value": 14.5, "unit": "V"}
